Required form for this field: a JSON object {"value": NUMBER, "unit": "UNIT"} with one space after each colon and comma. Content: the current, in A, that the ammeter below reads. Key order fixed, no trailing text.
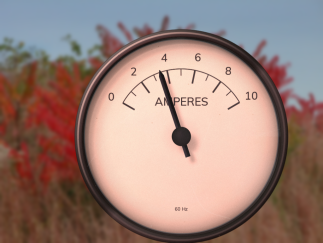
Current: {"value": 3.5, "unit": "A"}
